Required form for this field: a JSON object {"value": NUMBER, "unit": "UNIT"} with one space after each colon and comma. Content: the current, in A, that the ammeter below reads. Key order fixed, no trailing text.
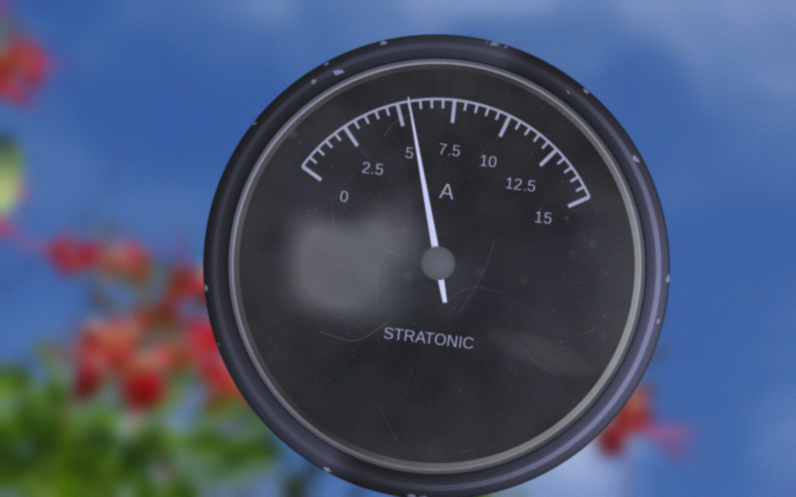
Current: {"value": 5.5, "unit": "A"}
